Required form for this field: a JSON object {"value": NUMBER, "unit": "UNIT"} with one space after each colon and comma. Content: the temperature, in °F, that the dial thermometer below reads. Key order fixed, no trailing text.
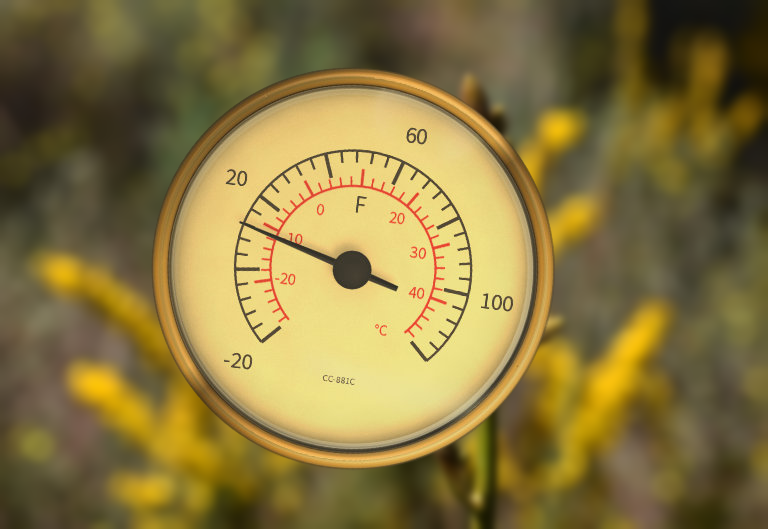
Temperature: {"value": 12, "unit": "°F"}
